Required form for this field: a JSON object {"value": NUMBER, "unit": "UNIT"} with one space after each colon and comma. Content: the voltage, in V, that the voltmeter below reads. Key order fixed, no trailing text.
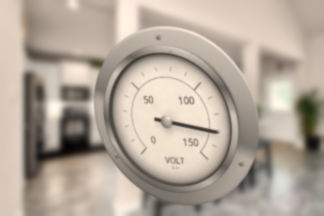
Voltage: {"value": 130, "unit": "V"}
